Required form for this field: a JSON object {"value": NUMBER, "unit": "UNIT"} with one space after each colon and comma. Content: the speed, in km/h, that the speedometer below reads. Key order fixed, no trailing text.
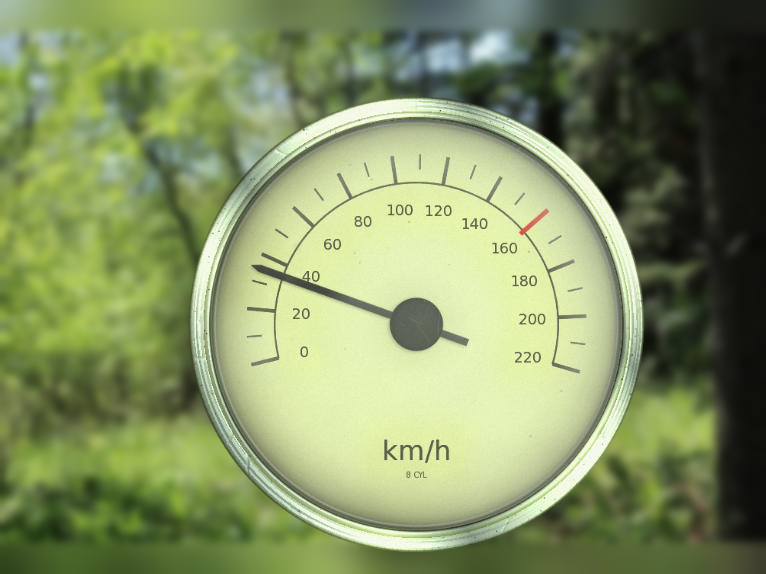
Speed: {"value": 35, "unit": "km/h"}
